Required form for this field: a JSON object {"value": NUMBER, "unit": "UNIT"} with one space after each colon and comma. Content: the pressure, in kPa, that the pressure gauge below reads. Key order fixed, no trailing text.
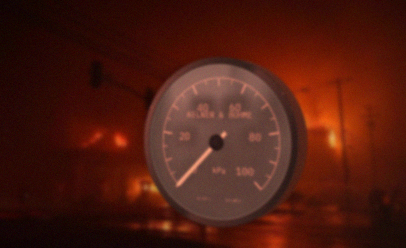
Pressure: {"value": 0, "unit": "kPa"}
